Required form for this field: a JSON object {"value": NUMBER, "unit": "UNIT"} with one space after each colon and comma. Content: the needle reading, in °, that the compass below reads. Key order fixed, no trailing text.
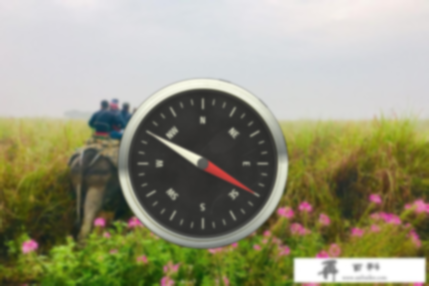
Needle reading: {"value": 120, "unit": "°"}
